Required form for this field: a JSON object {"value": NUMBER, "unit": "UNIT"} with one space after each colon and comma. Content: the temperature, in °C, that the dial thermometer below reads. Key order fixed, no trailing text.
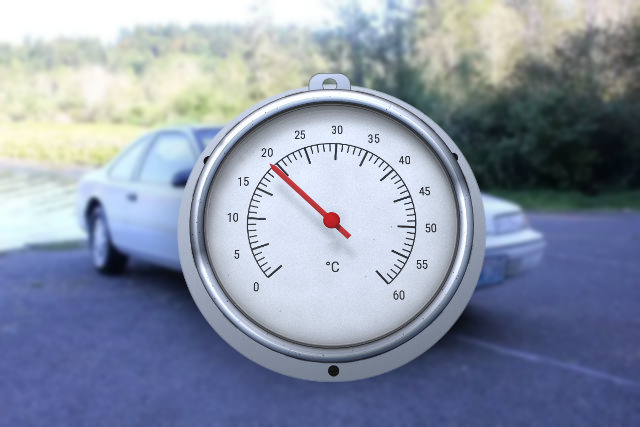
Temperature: {"value": 19, "unit": "°C"}
